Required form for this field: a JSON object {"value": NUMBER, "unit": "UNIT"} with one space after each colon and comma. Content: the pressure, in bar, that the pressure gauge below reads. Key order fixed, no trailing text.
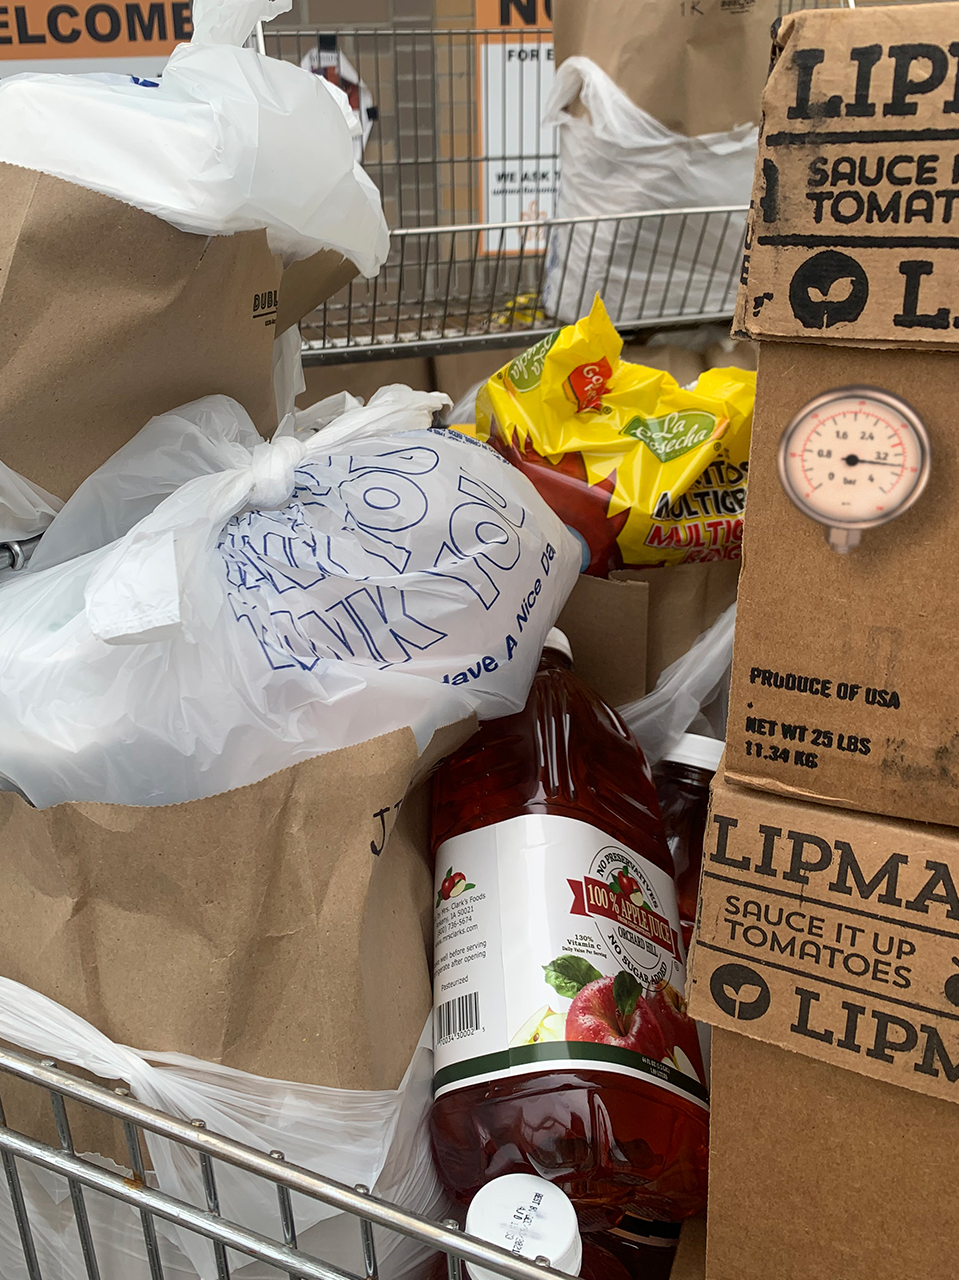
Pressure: {"value": 3.4, "unit": "bar"}
